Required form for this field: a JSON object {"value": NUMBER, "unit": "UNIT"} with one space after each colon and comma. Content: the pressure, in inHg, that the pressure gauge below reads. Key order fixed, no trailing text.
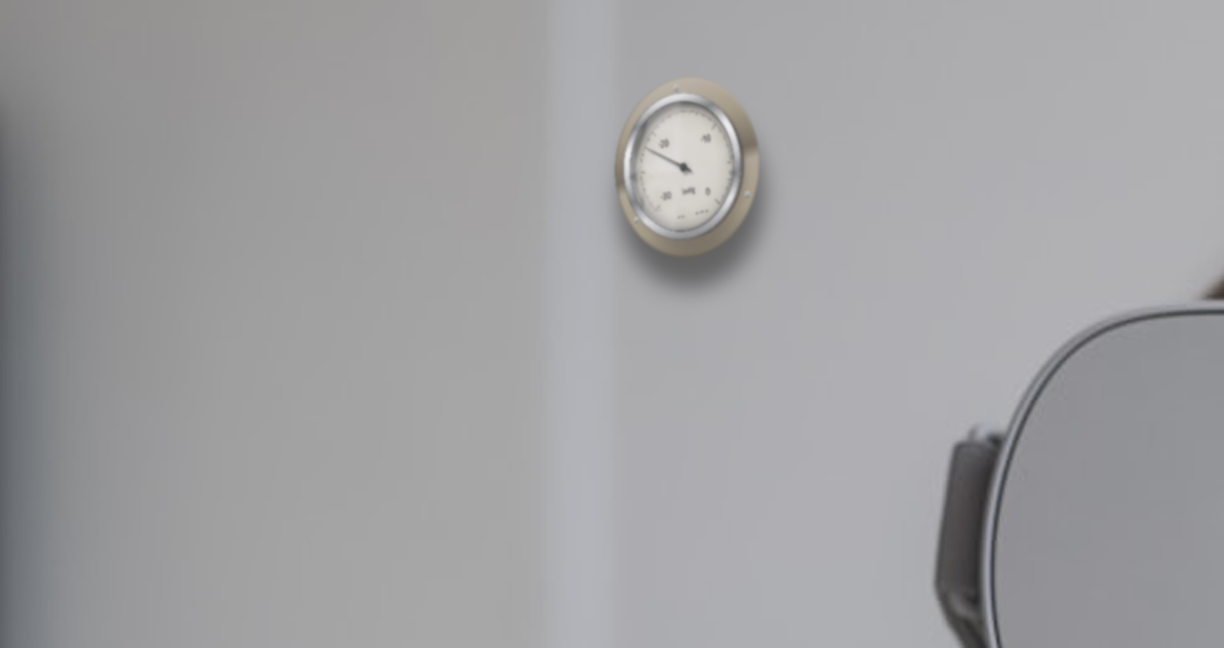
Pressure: {"value": -22, "unit": "inHg"}
